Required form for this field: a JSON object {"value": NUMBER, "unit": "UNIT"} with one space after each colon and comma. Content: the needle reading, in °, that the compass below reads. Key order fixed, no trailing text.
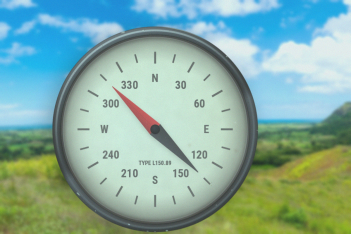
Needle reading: {"value": 315, "unit": "°"}
